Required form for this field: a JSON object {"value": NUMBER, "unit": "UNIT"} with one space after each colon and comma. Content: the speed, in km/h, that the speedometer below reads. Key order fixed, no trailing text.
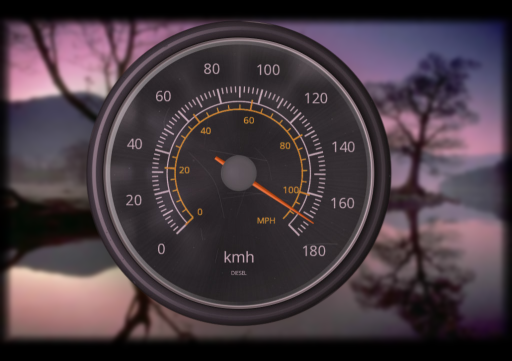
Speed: {"value": 172, "unit": "km/h"}
